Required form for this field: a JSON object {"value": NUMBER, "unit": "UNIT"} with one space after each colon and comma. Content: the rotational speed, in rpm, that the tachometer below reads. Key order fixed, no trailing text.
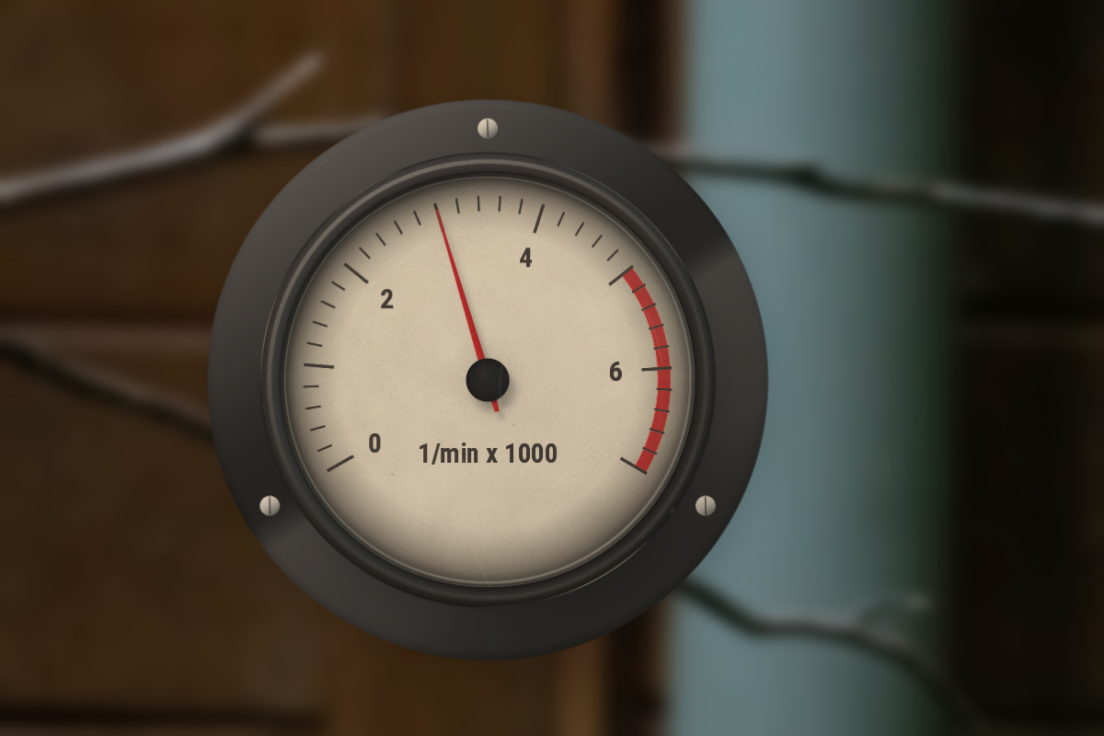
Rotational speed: {"value": 3000, "unit": "rpm"}
